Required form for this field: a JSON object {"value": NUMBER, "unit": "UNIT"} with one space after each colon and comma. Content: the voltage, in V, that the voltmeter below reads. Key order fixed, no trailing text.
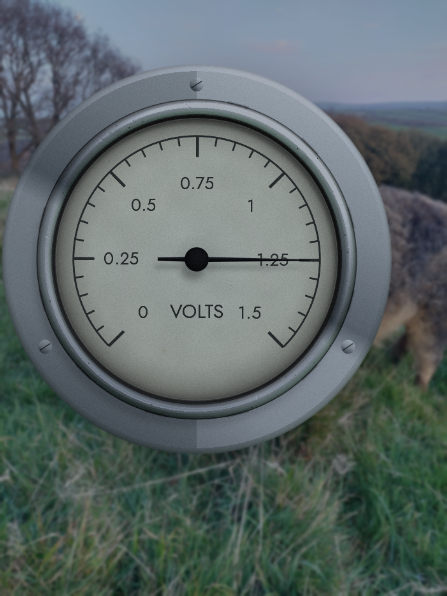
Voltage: {"value": 1.25, "unit": "V"}
